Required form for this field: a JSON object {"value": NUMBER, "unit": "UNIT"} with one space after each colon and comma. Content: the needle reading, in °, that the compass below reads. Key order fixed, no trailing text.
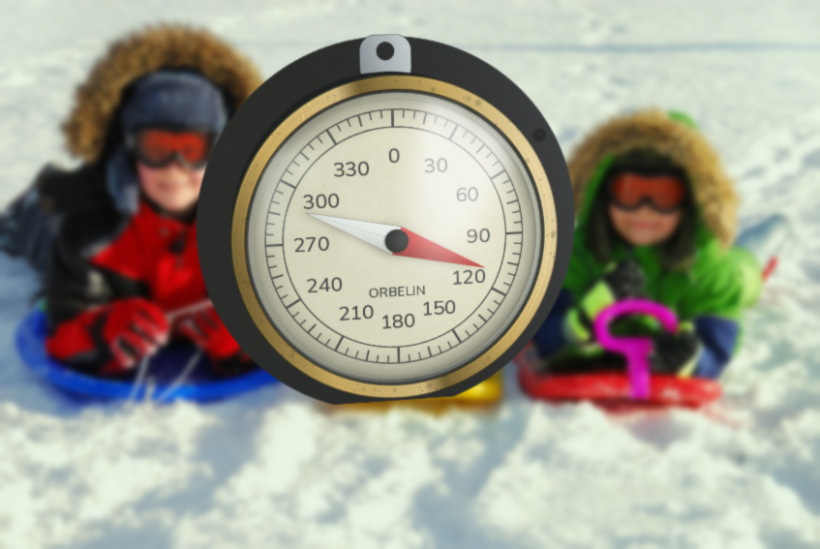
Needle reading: {"value": 110, "unit": "°"}
